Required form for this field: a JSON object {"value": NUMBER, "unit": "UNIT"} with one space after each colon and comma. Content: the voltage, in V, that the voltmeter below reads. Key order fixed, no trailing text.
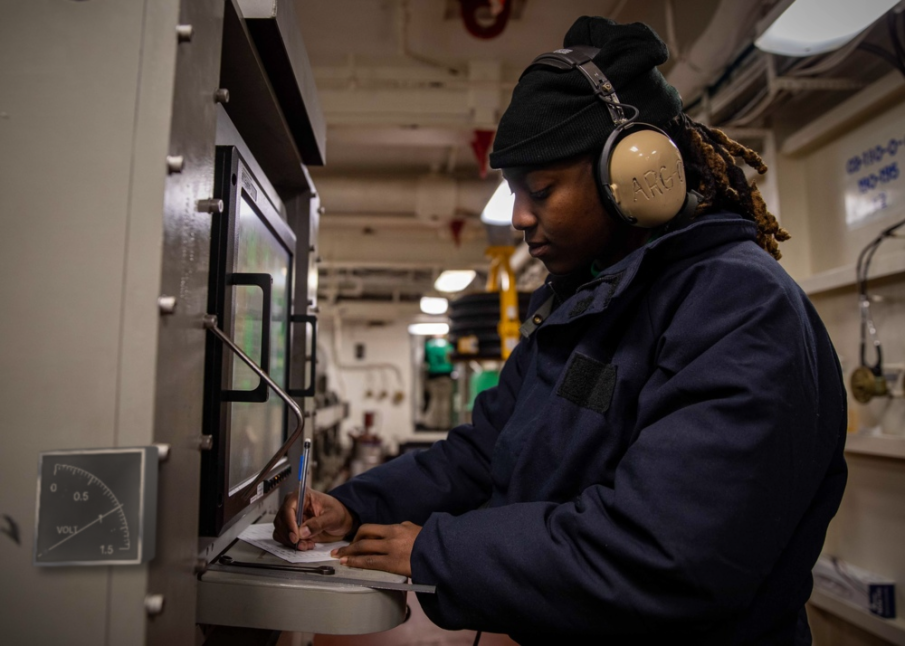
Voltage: {"value": 1, "unit": "V"}
